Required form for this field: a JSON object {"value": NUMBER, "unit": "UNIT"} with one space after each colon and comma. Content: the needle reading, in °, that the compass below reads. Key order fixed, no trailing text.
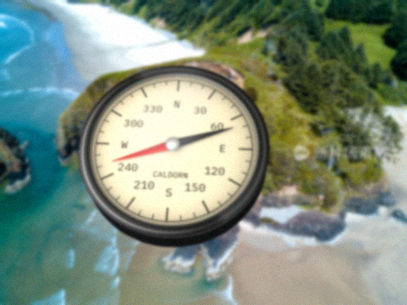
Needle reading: {"value": 250, "unit": "°"}
